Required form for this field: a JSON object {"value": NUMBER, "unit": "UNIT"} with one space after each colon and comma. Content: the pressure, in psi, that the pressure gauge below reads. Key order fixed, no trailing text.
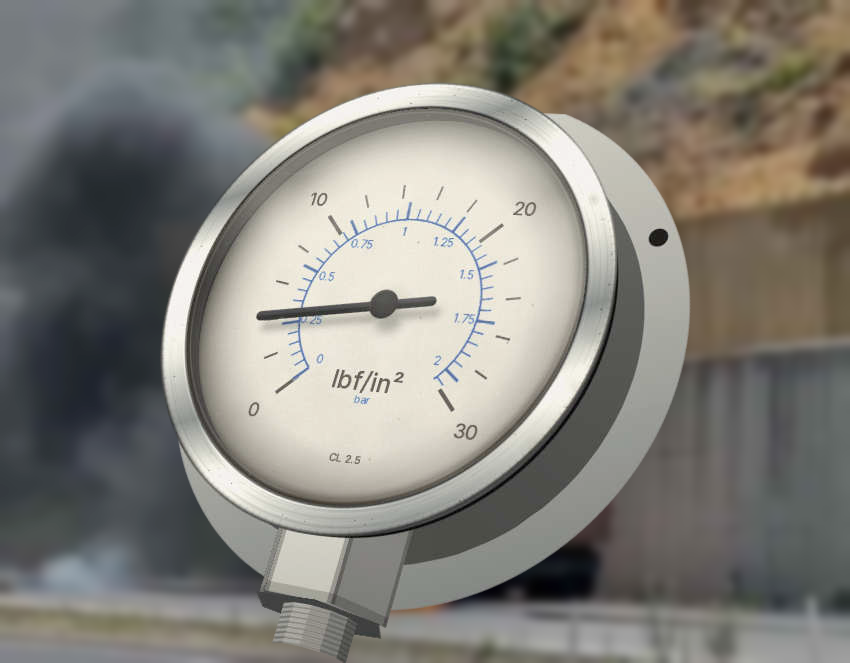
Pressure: {"value": 4, "unit": "psi"}
